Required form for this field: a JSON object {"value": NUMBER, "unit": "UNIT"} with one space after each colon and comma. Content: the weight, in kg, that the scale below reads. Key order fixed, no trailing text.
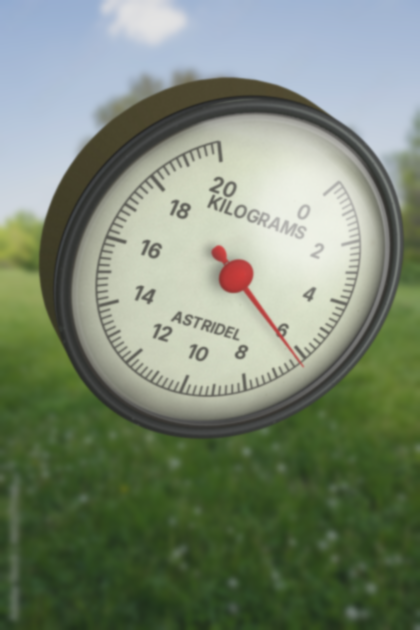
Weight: {"value": 6.2, "unit": "kg"}
